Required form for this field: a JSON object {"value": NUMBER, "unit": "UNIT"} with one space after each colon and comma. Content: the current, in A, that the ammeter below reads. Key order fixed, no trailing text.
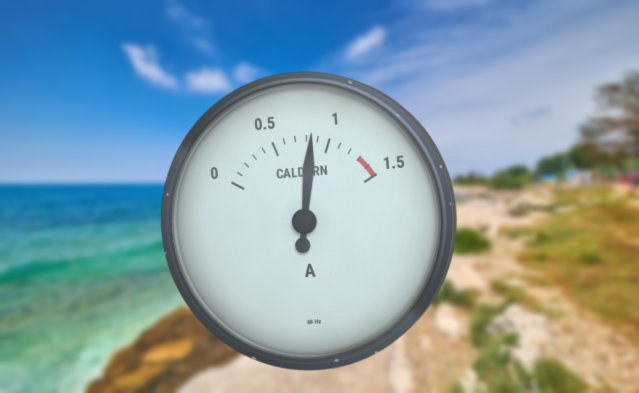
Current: {"value": 0.85, "unit": "A"}
